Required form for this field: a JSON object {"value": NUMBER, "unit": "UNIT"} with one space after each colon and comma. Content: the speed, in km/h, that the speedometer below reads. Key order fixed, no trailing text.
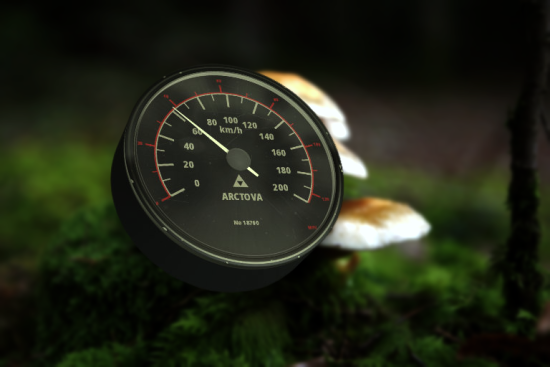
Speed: {"value": 60, "unit": "km/h"}
